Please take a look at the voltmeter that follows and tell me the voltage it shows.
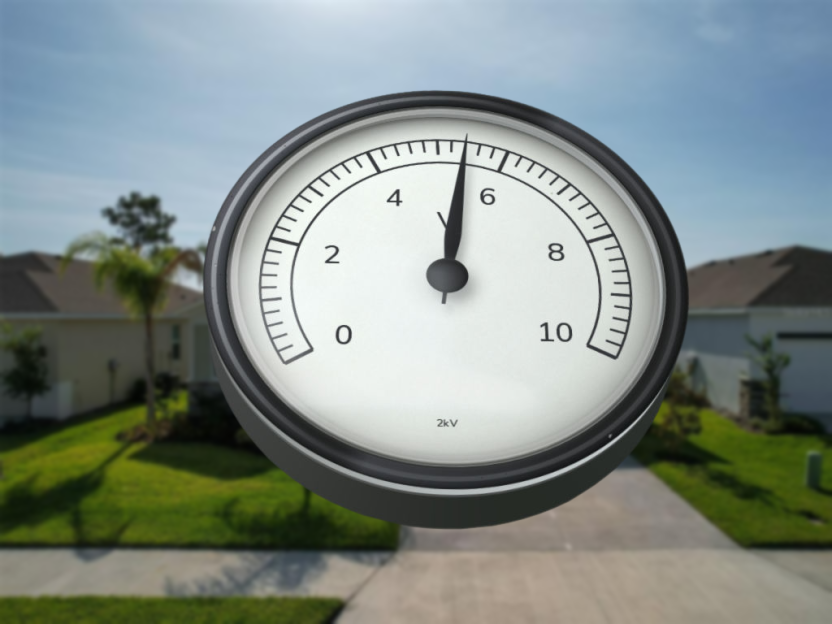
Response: 5.4 V
